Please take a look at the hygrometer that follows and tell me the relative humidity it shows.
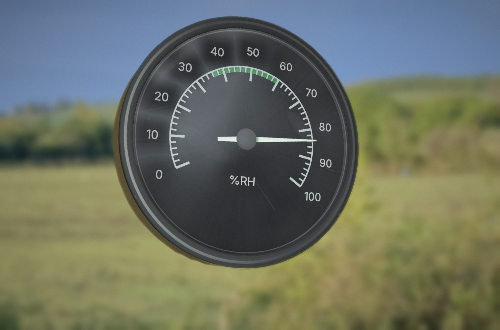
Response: 84 %
